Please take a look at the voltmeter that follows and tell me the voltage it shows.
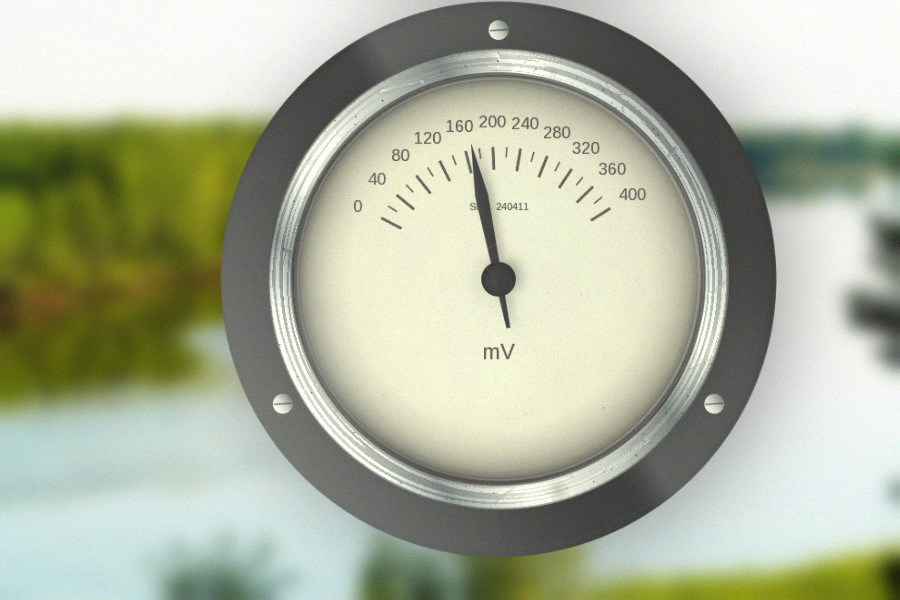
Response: 170 mV
